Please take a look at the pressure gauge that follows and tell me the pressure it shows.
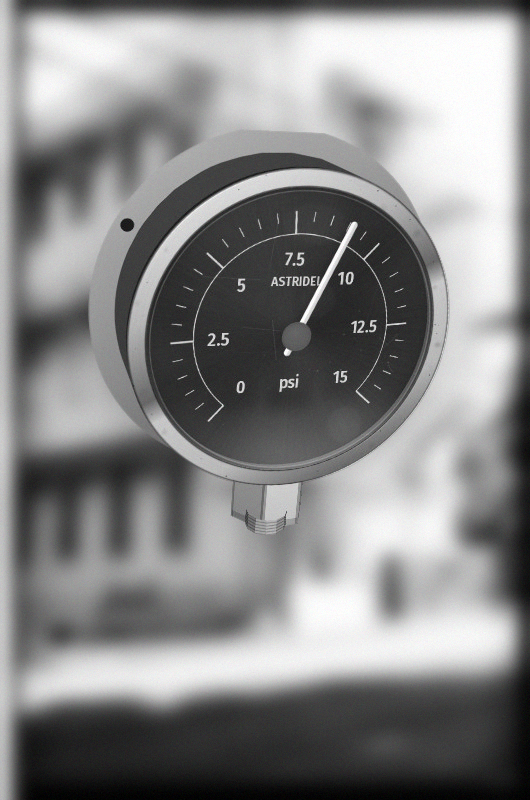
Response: 9 psi
